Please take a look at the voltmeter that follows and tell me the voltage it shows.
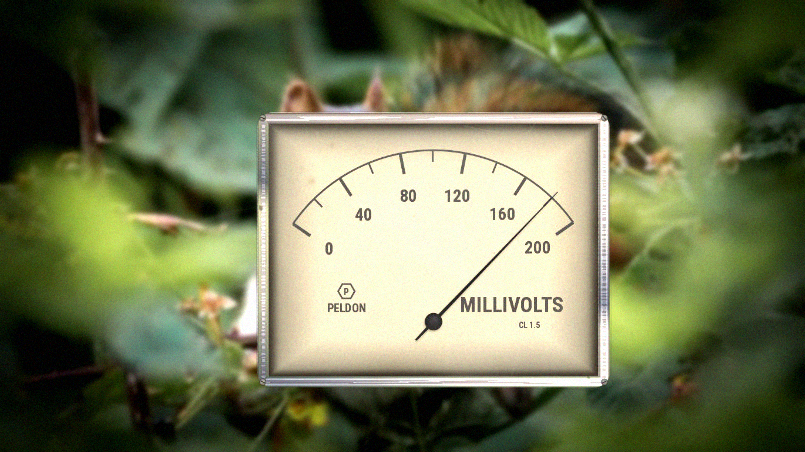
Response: 180 mV
